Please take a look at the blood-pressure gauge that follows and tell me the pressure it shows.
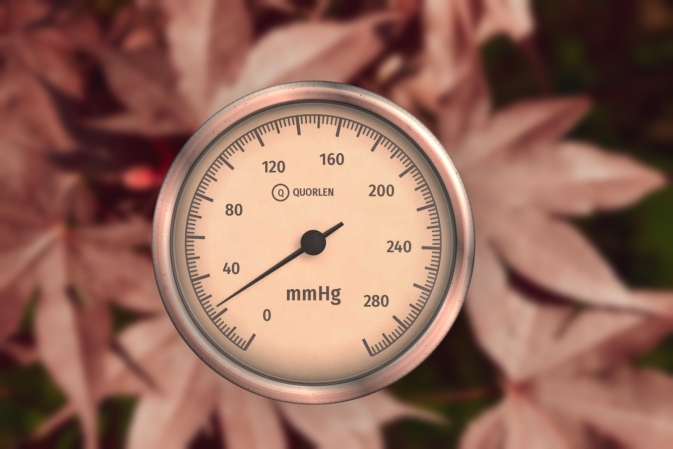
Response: 24 mmHg
